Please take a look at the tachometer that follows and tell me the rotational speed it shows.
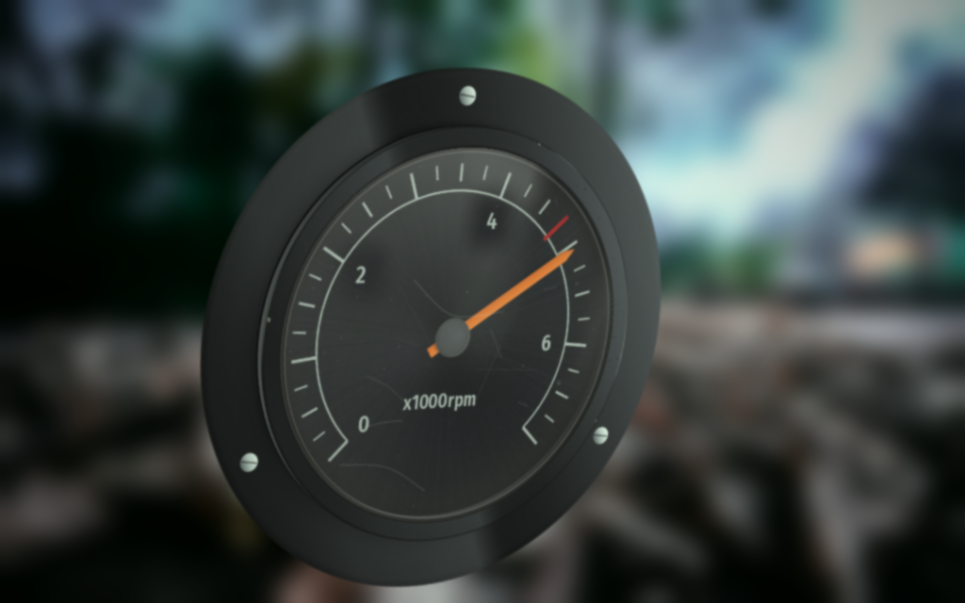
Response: 5000 rpm
